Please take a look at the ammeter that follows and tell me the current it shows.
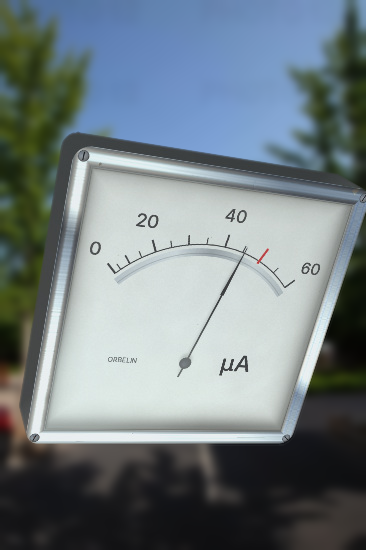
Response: 45 µA
